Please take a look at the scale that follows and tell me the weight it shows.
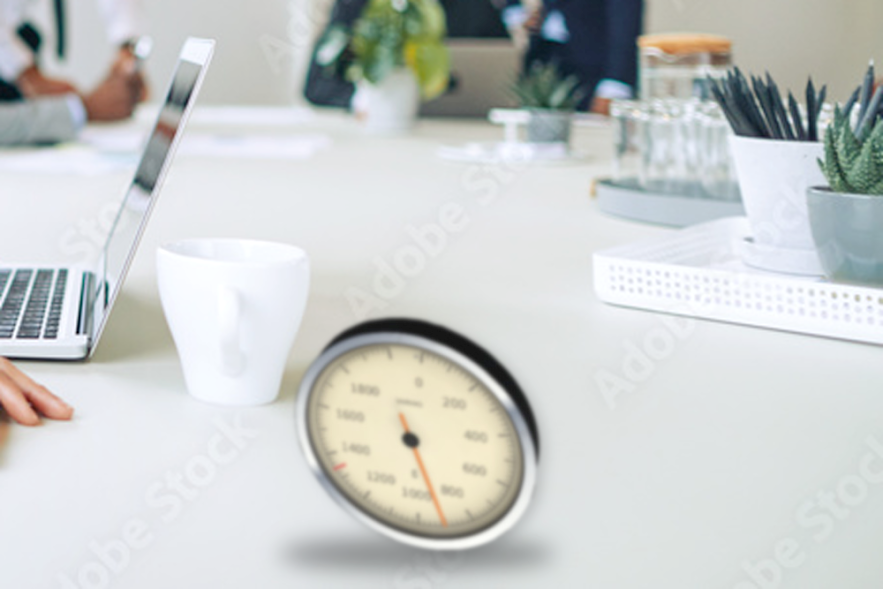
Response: 900 g
